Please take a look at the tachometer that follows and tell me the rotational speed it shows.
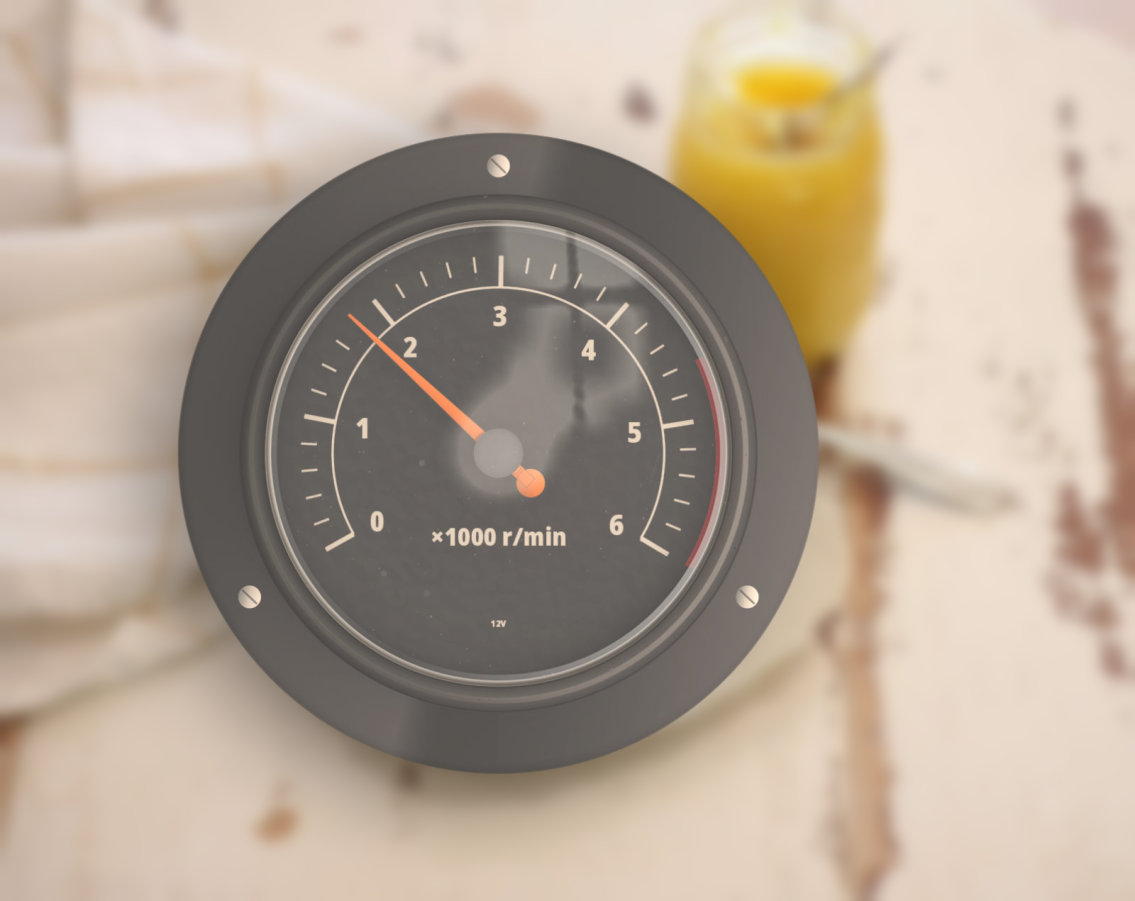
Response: 1800 rpm
